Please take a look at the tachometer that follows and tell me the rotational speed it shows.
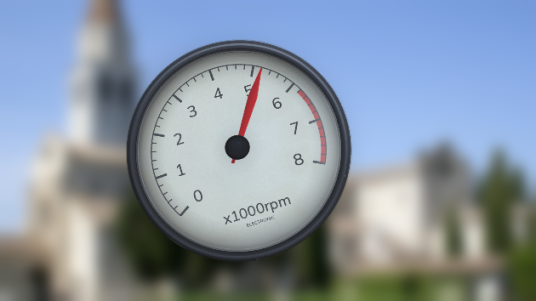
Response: 5200 rpm
